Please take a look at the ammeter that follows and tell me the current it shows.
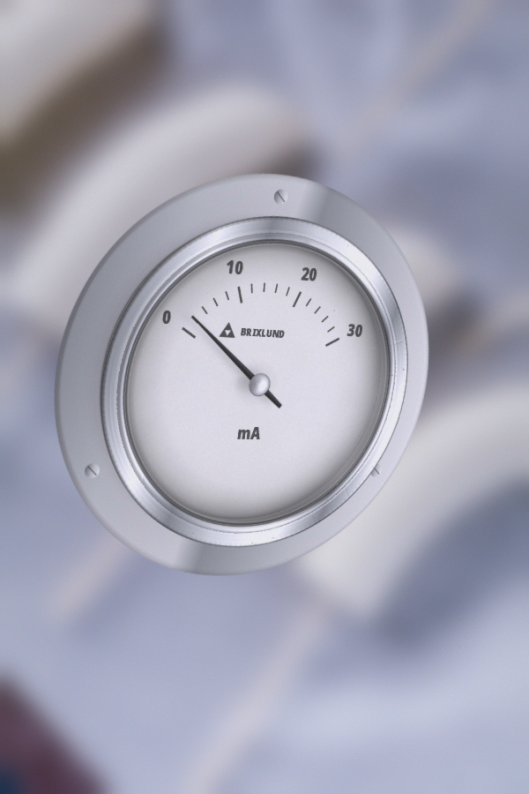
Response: 2 mA
